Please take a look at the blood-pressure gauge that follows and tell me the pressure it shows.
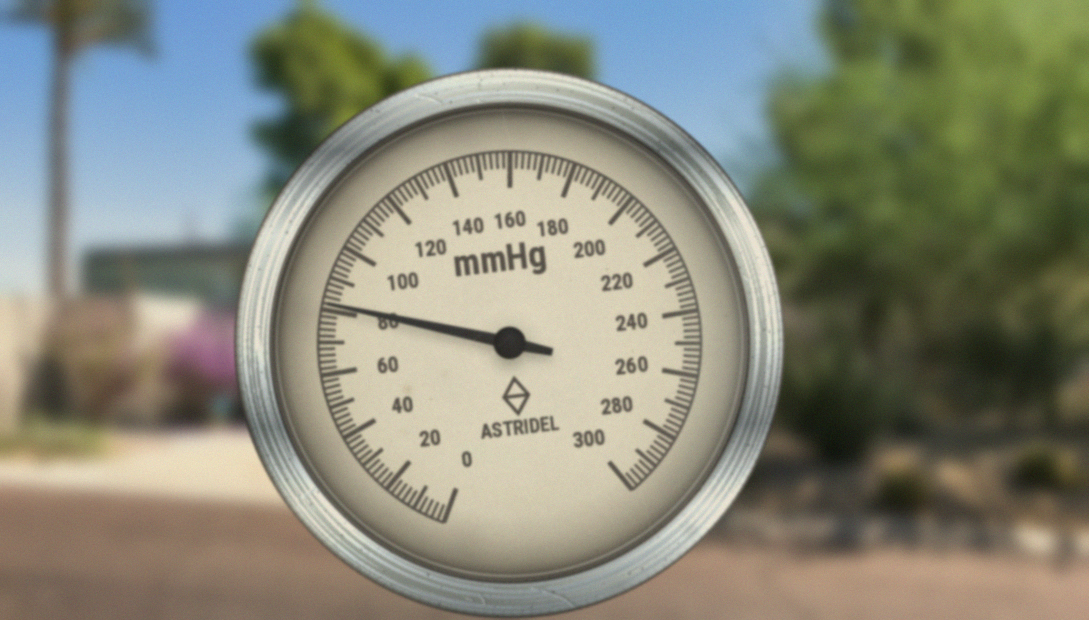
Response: 82 mmHg
